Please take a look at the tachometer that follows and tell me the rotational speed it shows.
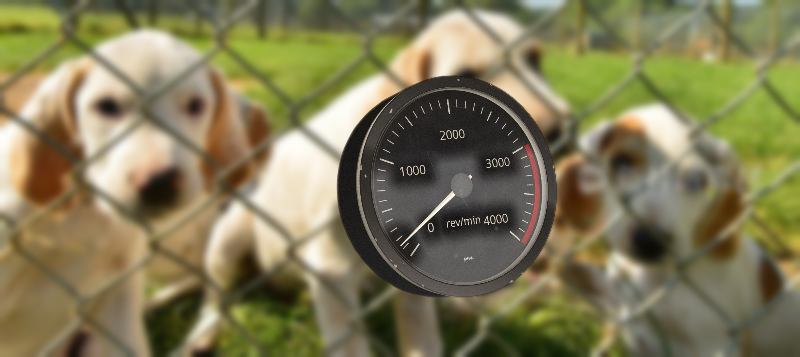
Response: 150 rpm
